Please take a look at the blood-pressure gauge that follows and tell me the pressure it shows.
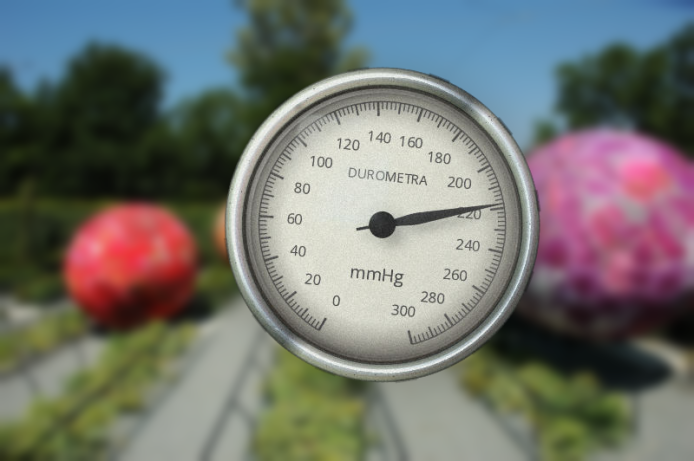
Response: 218 mmHg
